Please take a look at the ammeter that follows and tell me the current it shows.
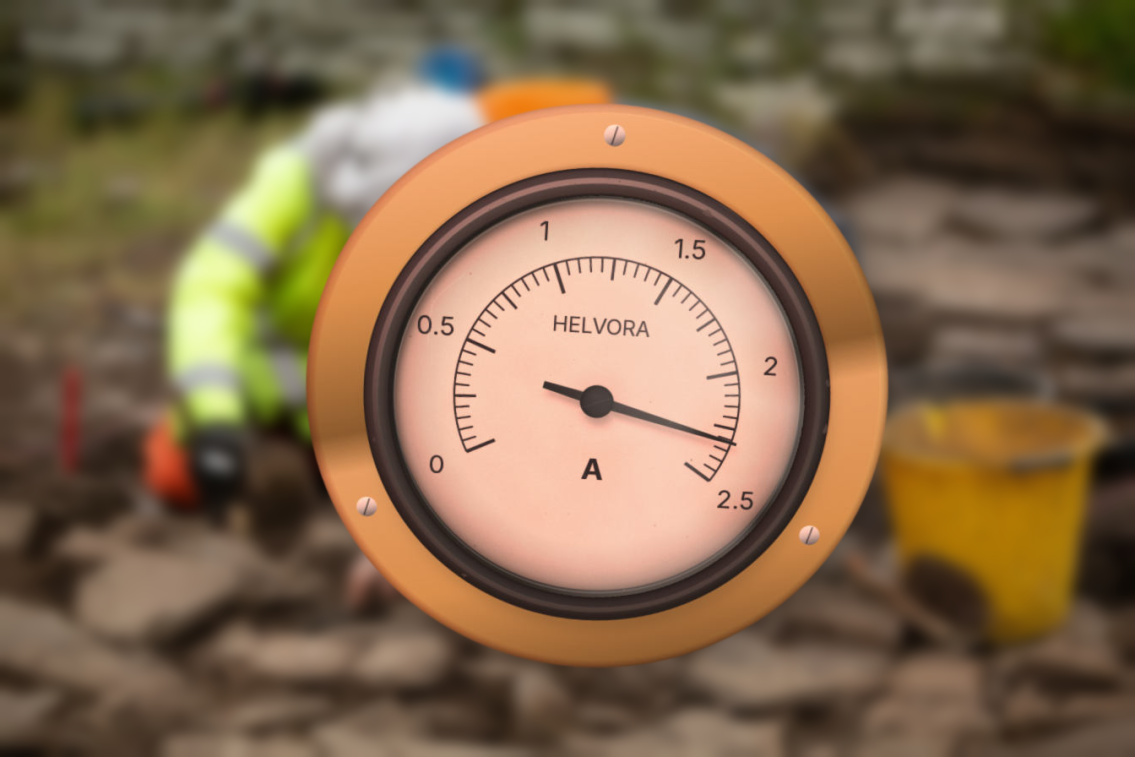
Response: 2.3 A
